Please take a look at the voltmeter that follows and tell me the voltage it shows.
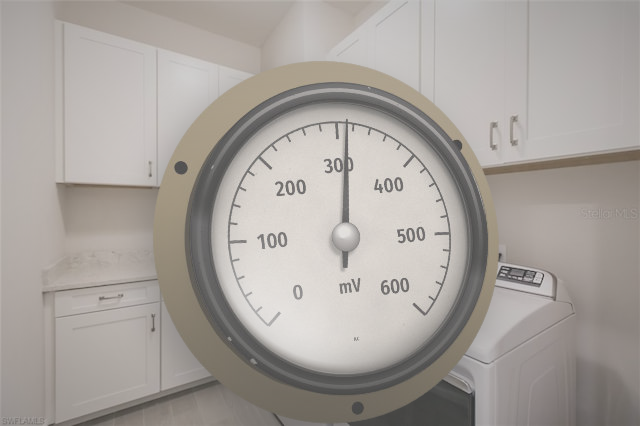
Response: 310 mV
